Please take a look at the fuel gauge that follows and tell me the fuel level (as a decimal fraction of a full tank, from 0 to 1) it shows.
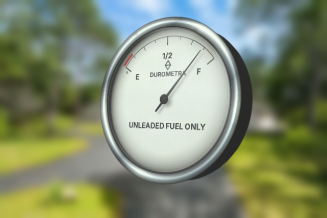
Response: 0.875
